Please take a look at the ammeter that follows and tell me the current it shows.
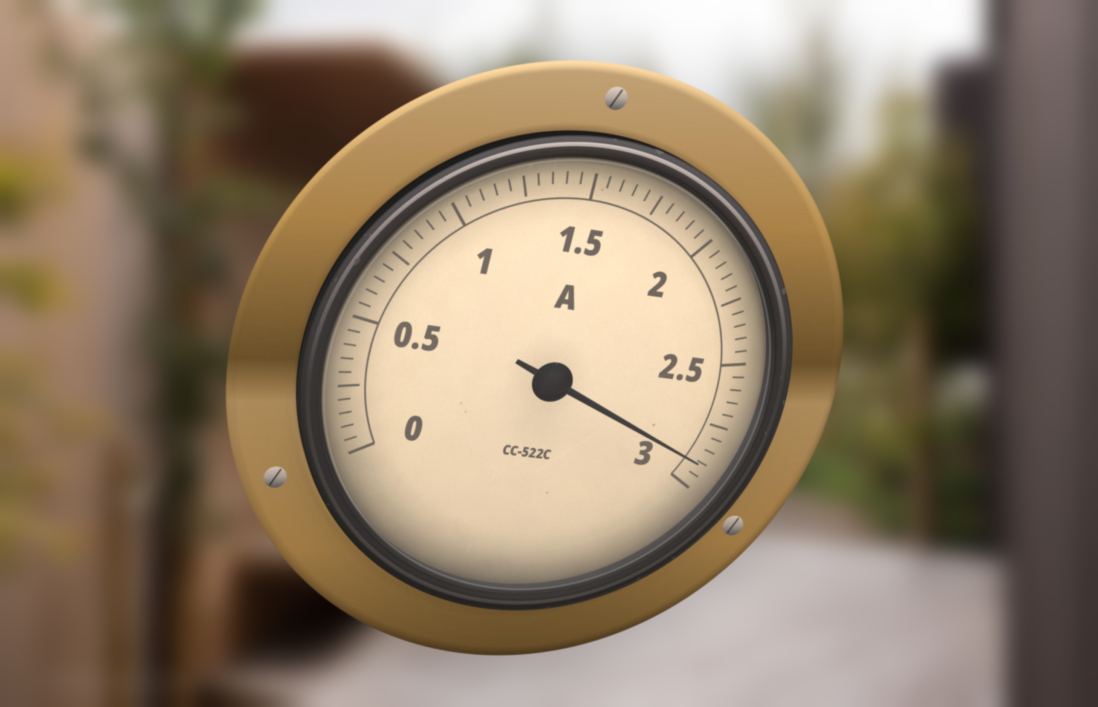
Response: 2.9 A
